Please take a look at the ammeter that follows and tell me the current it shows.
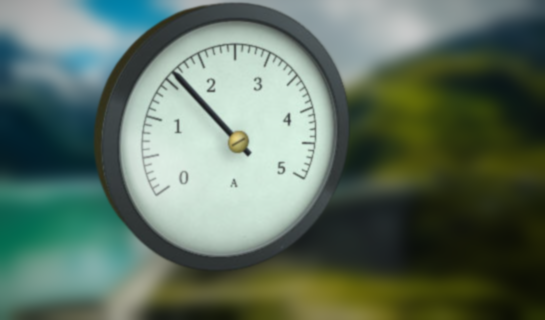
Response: 1.6 A
